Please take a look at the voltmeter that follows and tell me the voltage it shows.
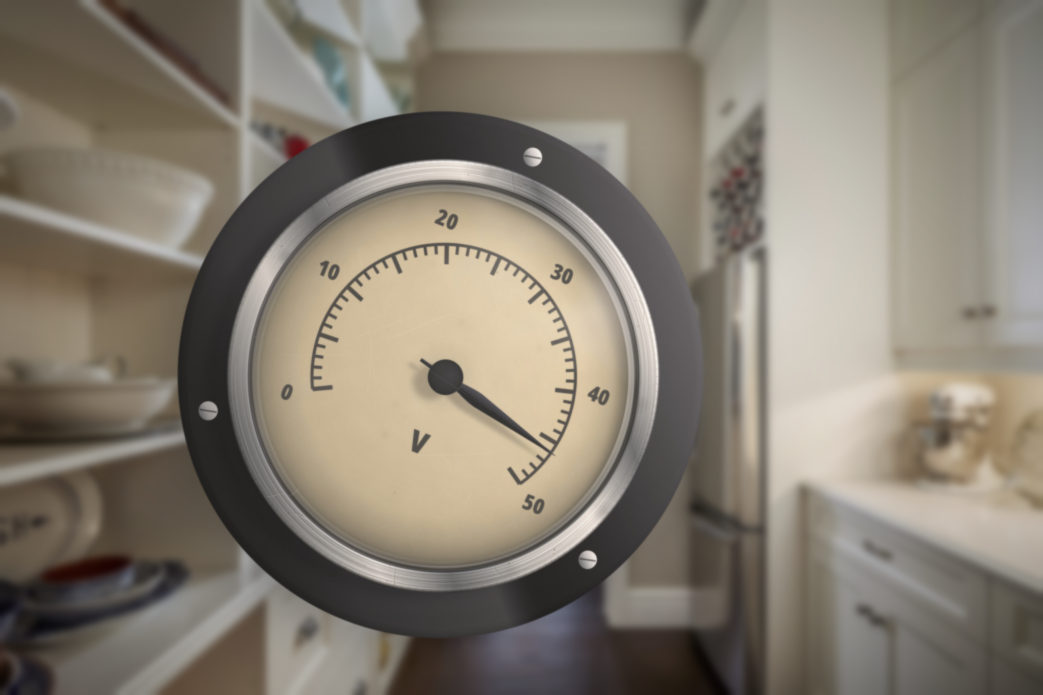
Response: 46 V
